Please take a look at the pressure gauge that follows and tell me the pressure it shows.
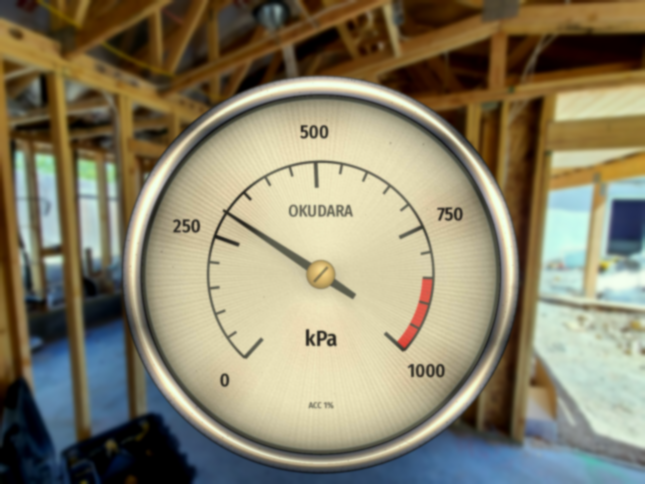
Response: 300 kPa
